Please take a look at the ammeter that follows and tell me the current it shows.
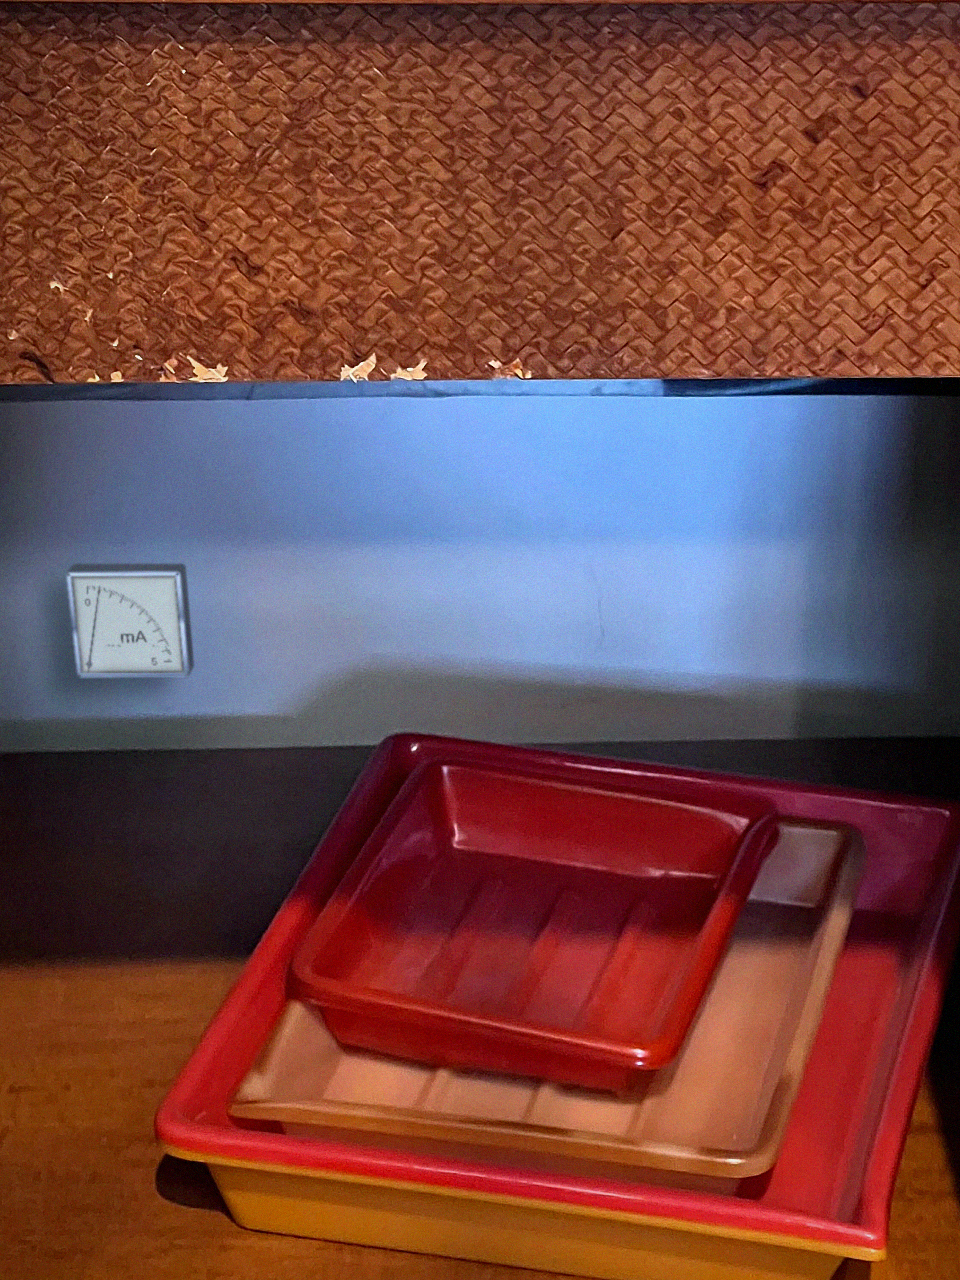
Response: 0.5 mA
